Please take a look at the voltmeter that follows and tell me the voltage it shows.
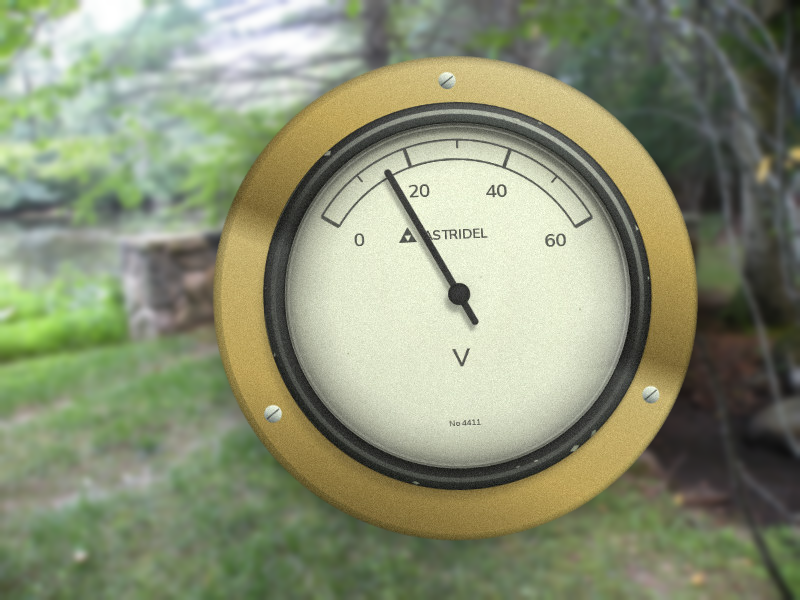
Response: 15 V
